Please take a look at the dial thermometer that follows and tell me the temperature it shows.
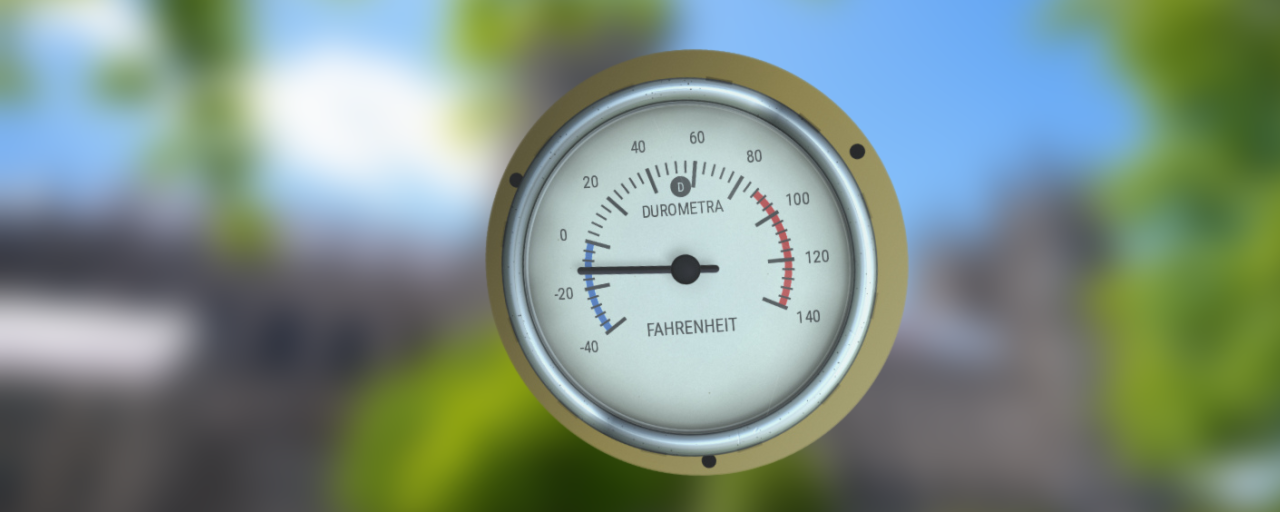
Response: -12 °F
